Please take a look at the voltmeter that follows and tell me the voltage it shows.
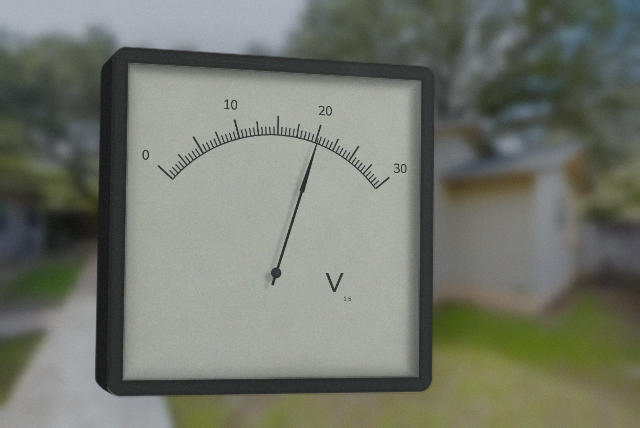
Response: 20 V
